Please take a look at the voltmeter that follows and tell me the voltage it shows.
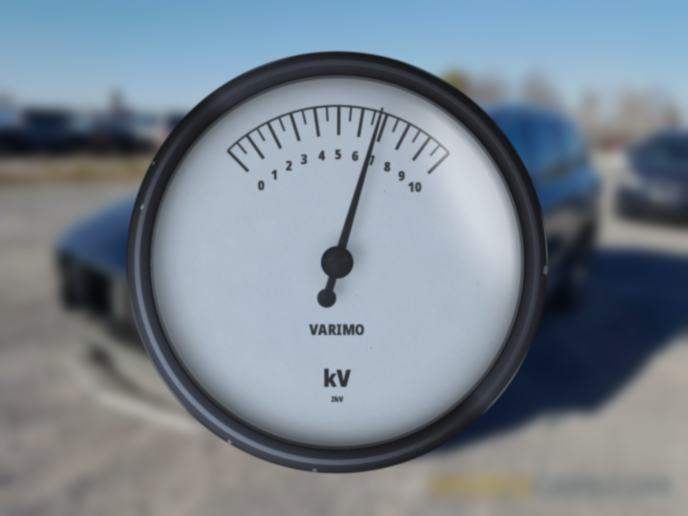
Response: 6.75 kV
